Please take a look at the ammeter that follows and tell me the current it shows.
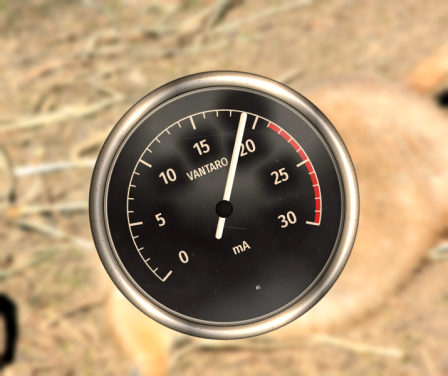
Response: 19 mA
